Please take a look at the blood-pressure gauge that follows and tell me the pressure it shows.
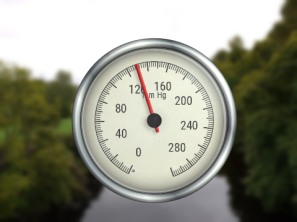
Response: 130 mmHg
